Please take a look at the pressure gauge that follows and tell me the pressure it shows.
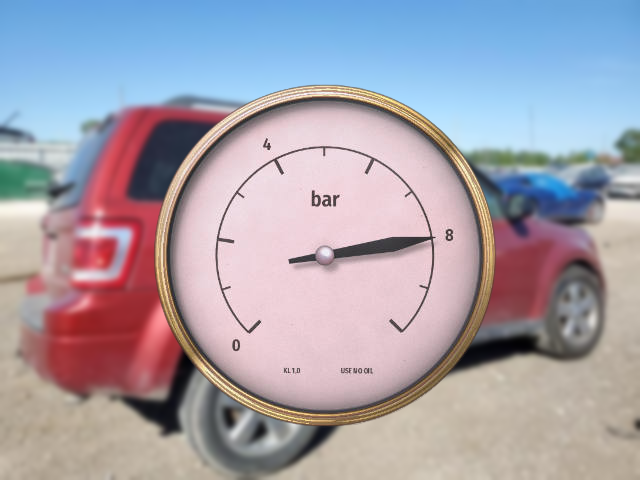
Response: 8 bar
